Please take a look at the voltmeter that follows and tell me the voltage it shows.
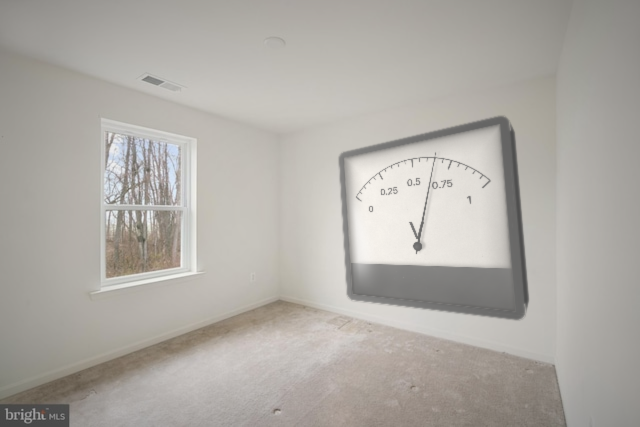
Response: 0.65 V
